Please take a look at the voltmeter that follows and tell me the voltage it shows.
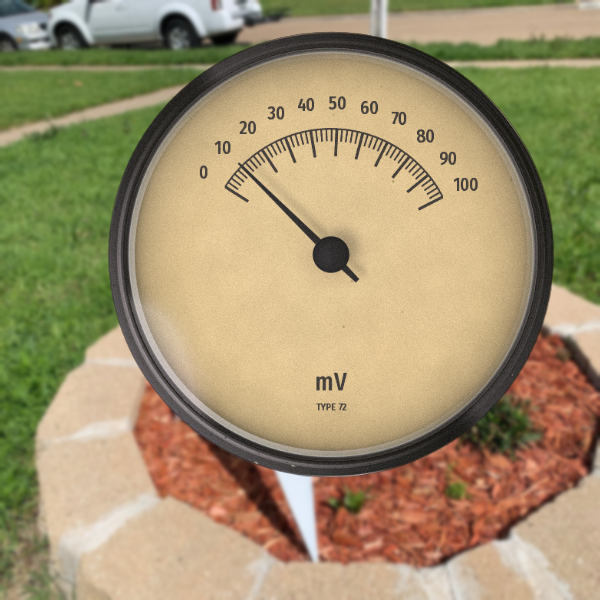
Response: 10 mV
